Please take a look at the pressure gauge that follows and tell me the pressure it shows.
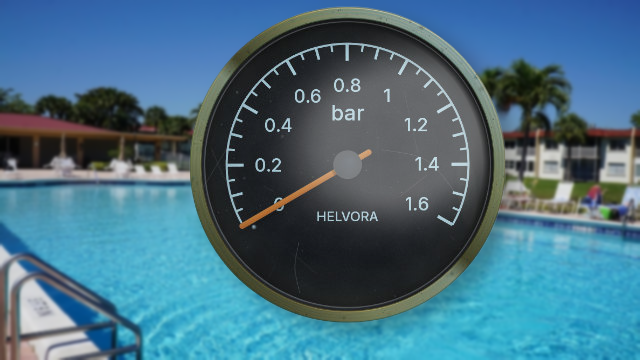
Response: 0 bar
